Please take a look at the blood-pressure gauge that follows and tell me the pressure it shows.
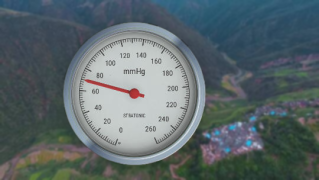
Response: 70 mmHg
